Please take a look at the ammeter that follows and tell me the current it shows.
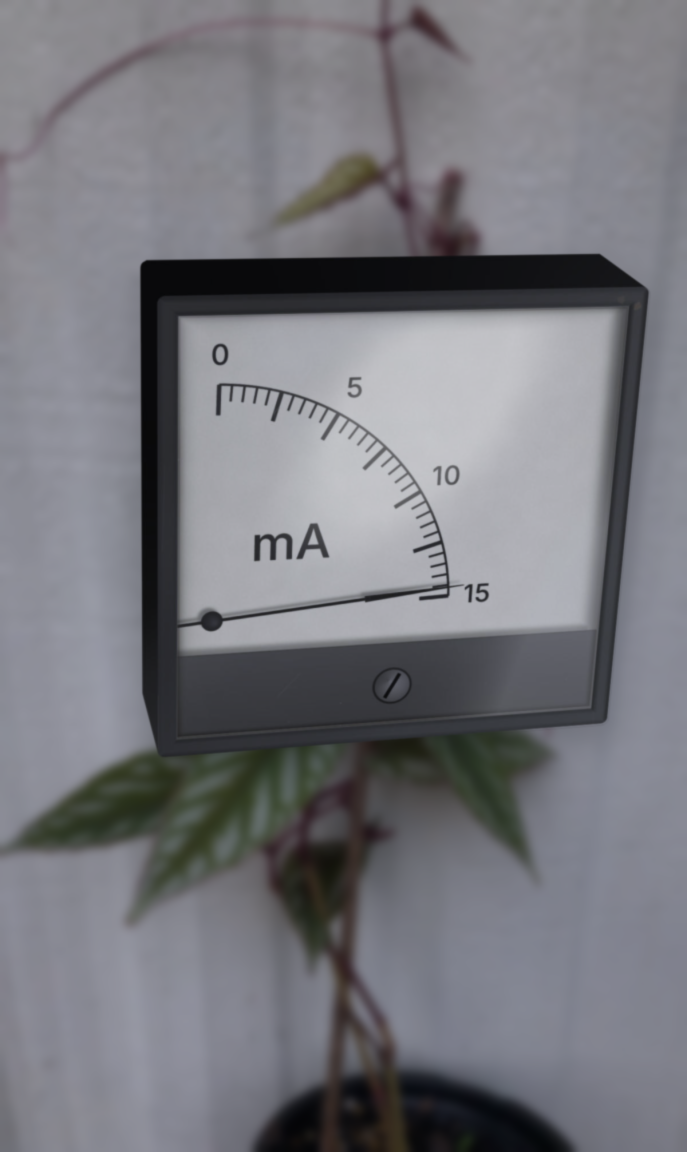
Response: 14.5 mA
